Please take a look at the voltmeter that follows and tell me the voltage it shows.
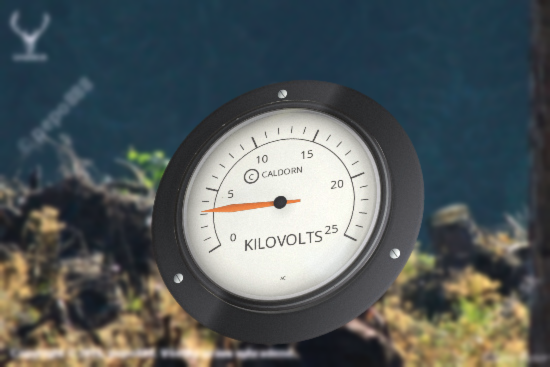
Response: 3 kV
